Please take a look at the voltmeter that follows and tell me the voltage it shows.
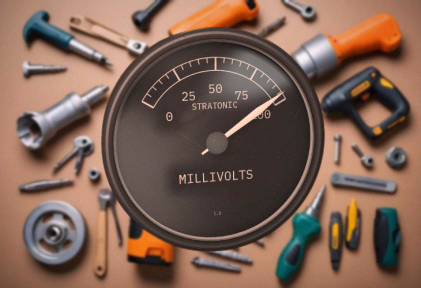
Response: 95 mV
